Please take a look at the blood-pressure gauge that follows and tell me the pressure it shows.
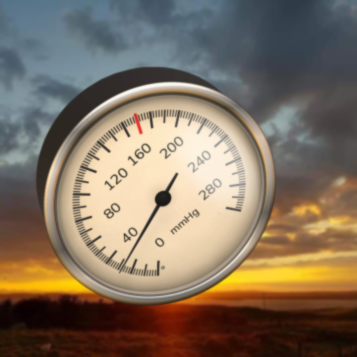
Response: 30 mmHg
